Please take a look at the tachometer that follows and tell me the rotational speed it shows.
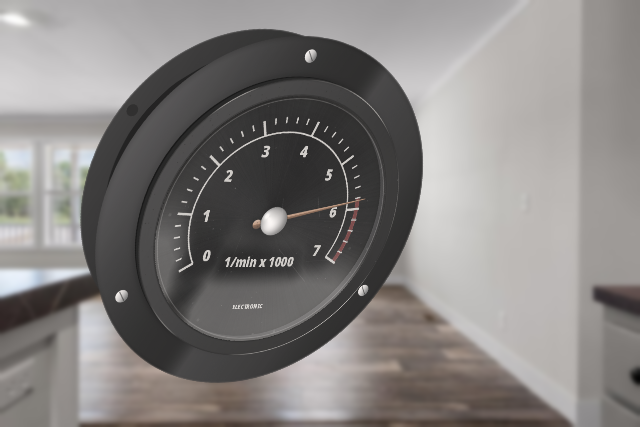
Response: 5800 rpm
